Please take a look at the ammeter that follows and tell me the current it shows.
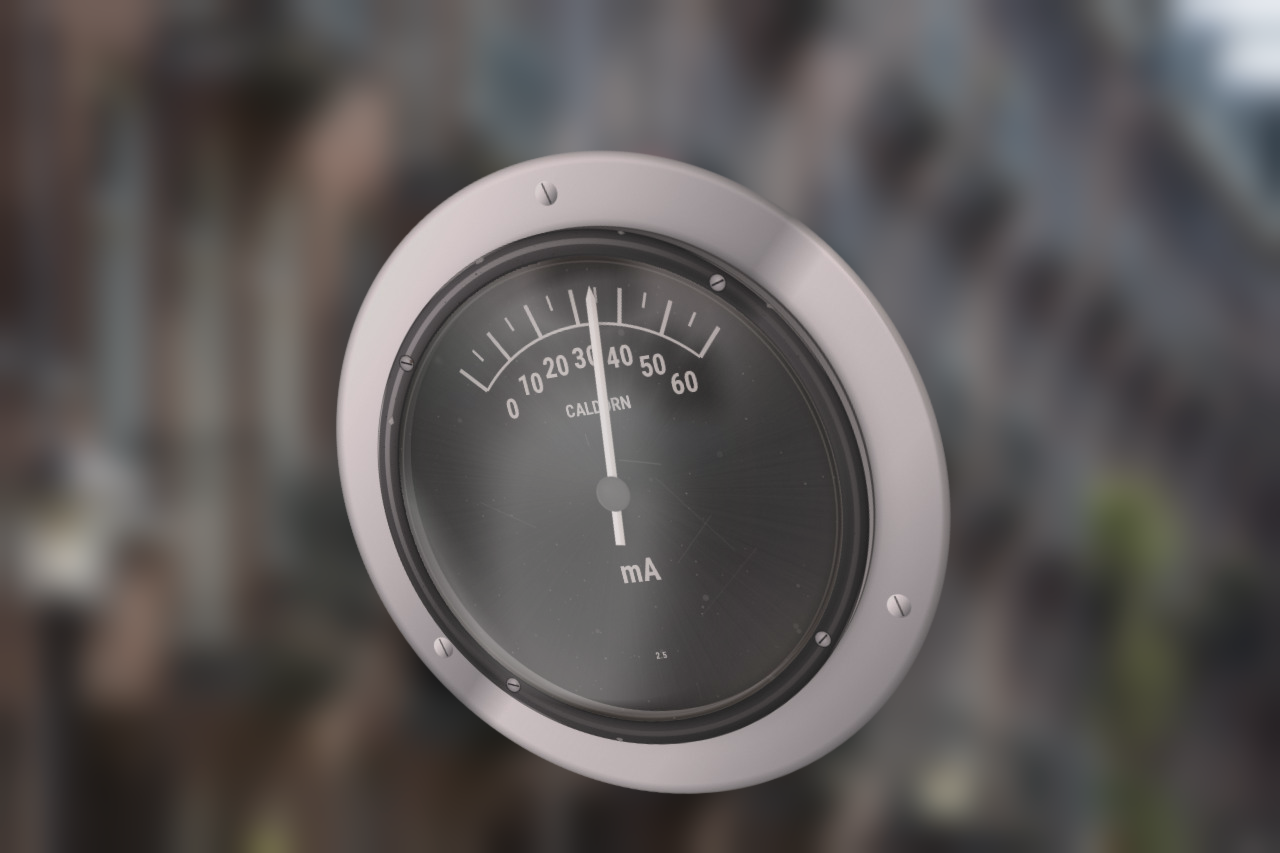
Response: 35 mA
